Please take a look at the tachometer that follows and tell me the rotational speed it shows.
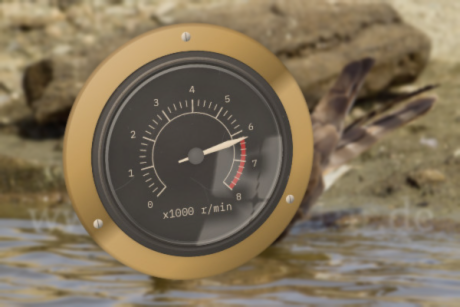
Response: 6200 rpm
